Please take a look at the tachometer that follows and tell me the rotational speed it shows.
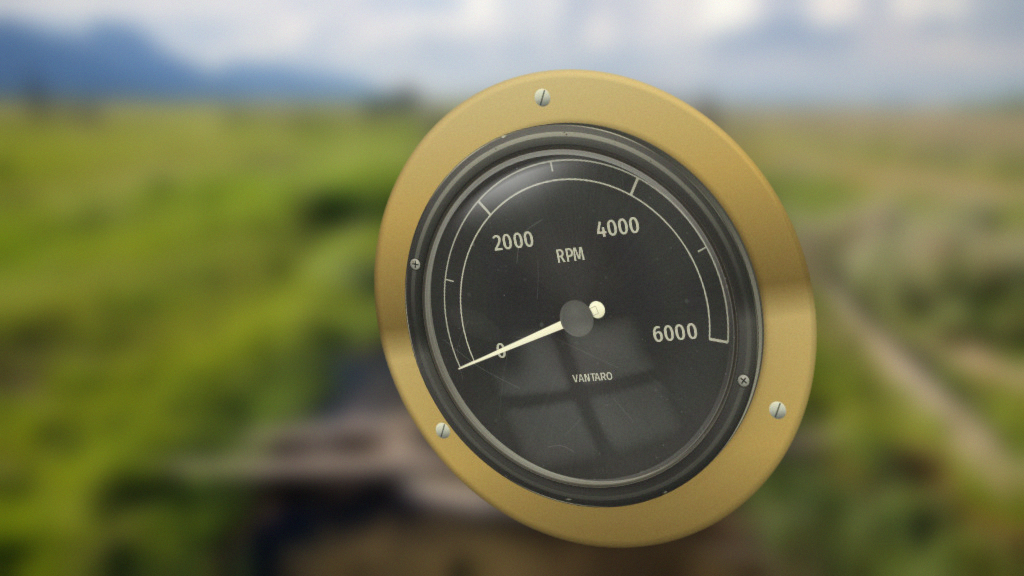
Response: 0 rpm
